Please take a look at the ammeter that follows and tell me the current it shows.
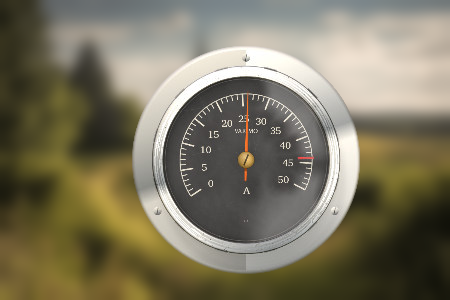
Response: 26 A
